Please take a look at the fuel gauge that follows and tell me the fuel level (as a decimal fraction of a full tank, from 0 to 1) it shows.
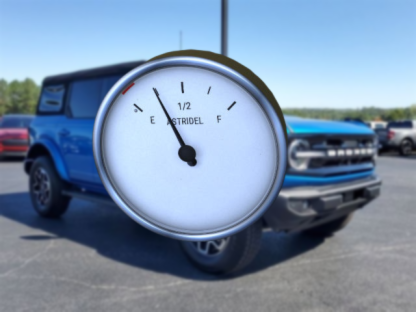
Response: 0.25
